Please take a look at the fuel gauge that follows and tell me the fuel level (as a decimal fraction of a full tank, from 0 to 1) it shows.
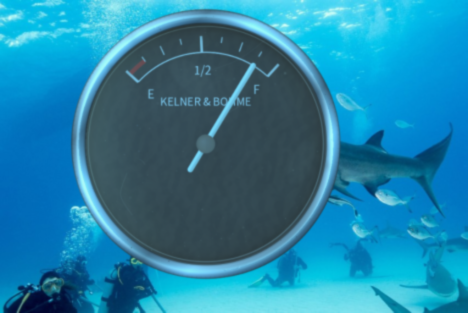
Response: 0.875
